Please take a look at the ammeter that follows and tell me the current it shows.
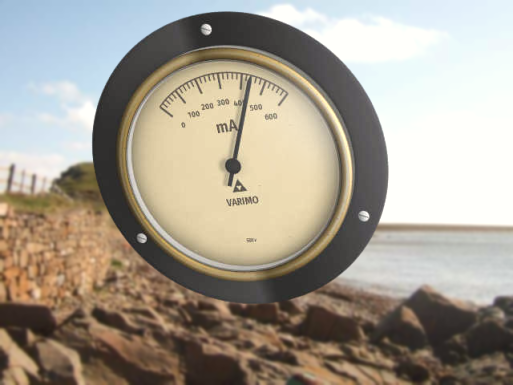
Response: 440 mA
